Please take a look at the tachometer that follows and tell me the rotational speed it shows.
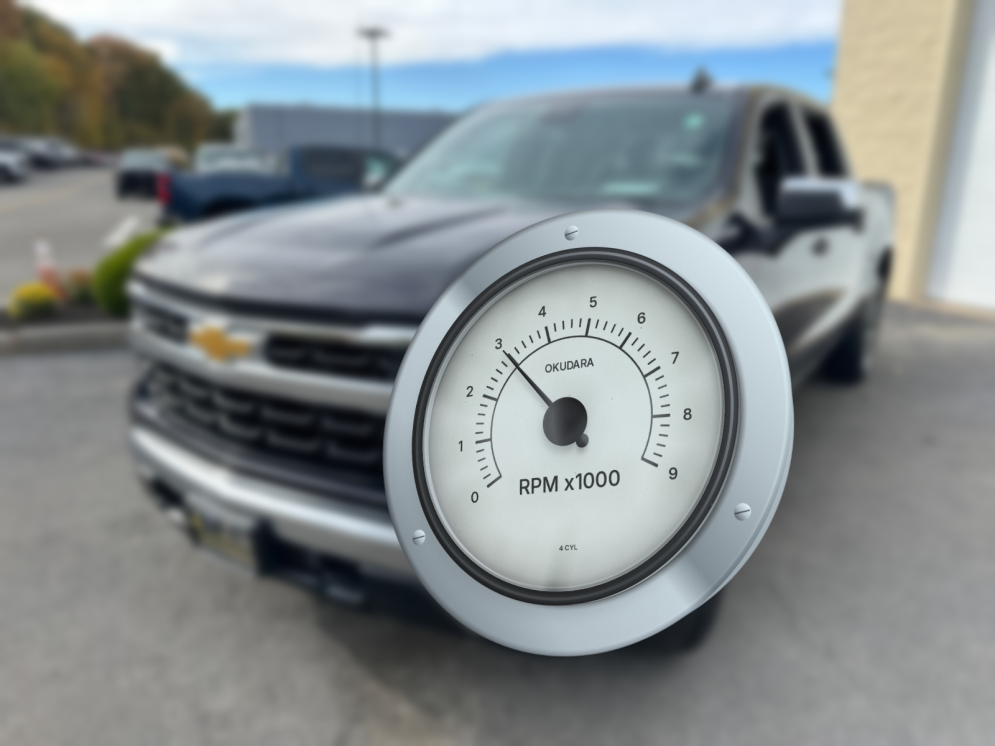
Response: 3000 rpm
